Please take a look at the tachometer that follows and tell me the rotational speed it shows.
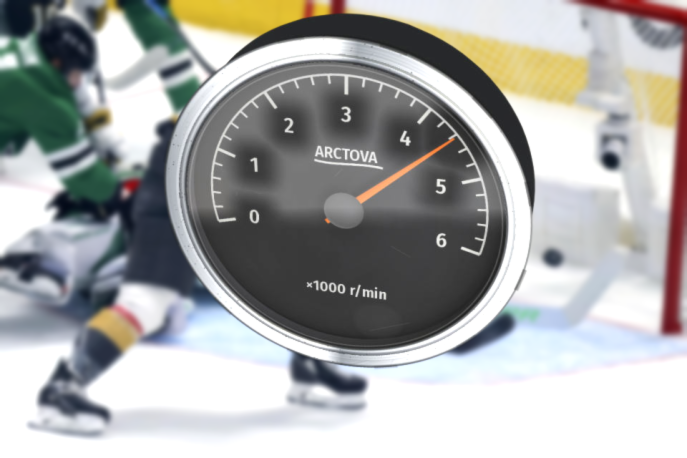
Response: 4400 rpm
